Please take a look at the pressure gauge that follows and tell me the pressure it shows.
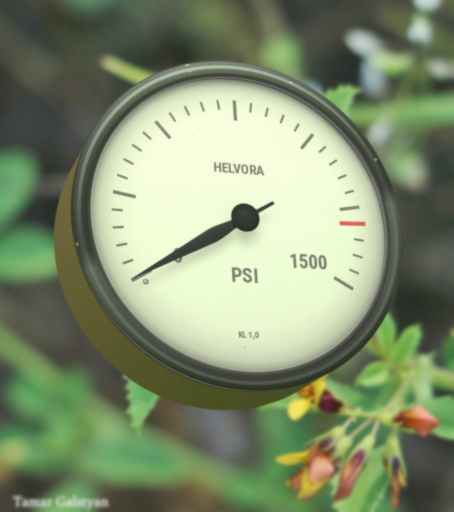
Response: 0 psi
